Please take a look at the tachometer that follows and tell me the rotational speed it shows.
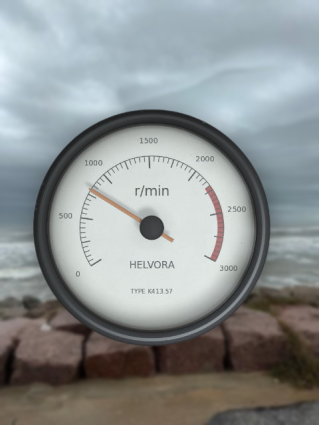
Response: 800 rpm
